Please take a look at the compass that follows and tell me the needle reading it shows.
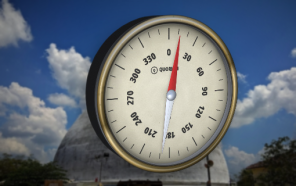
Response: 10 °
